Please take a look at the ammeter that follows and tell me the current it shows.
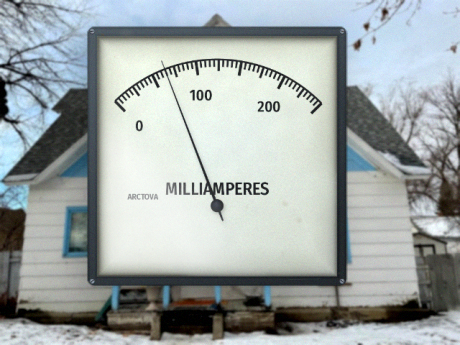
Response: 65 mA
